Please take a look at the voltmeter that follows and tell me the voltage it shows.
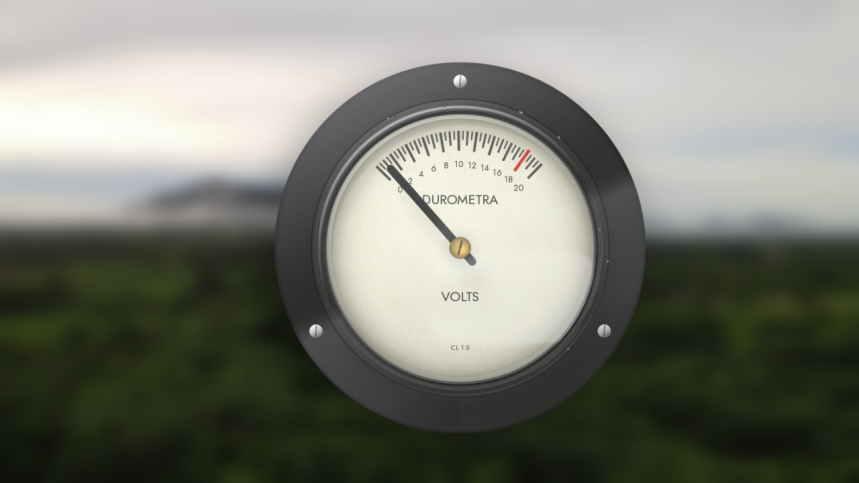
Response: 1 V
